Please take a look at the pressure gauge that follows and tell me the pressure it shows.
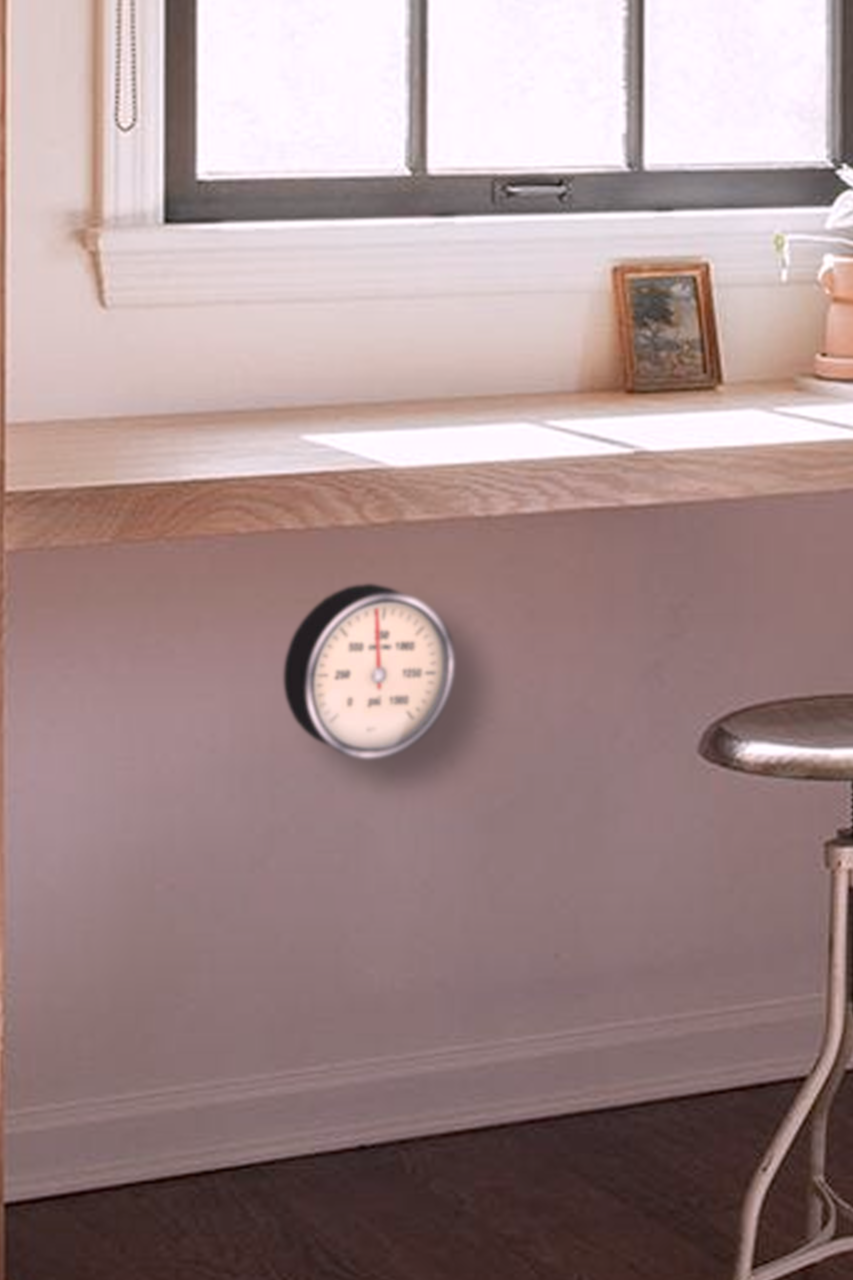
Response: 700 psi
